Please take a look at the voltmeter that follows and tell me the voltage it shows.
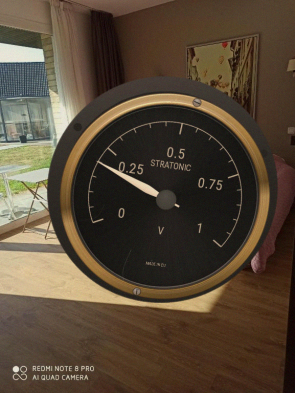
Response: 0.2 V
